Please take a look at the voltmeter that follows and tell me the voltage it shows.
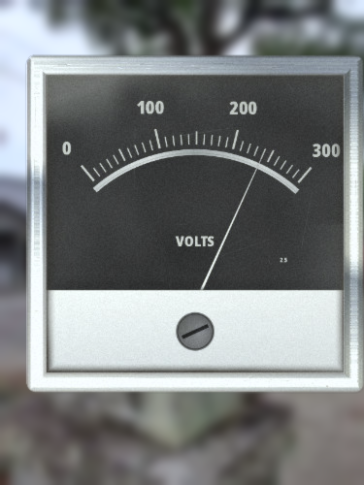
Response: 240 V
